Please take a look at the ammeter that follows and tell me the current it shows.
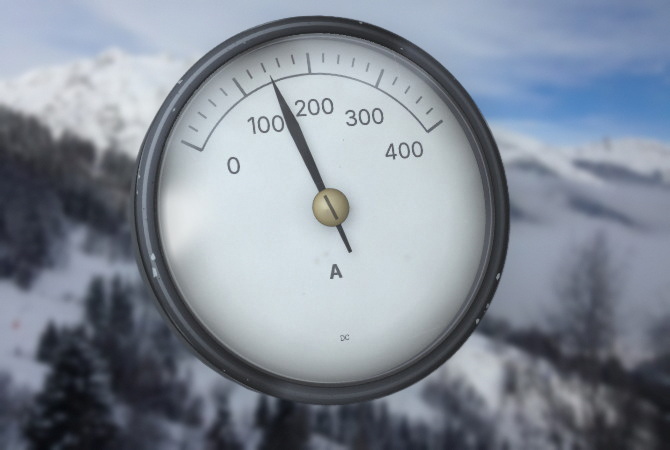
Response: 140 A
